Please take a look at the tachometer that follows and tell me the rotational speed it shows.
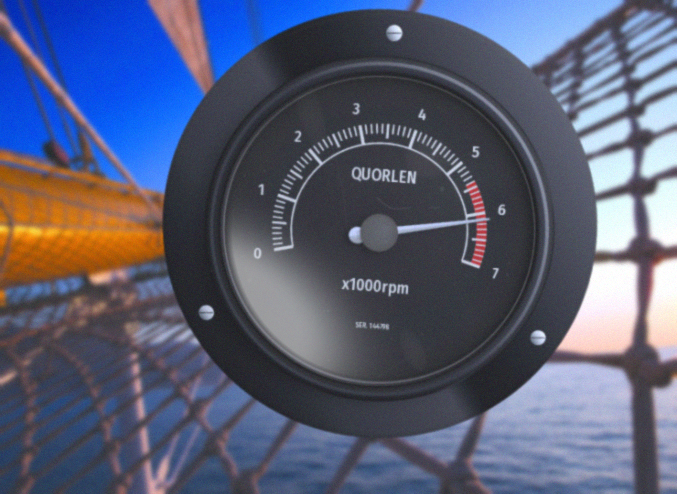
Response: 6100 rpm
